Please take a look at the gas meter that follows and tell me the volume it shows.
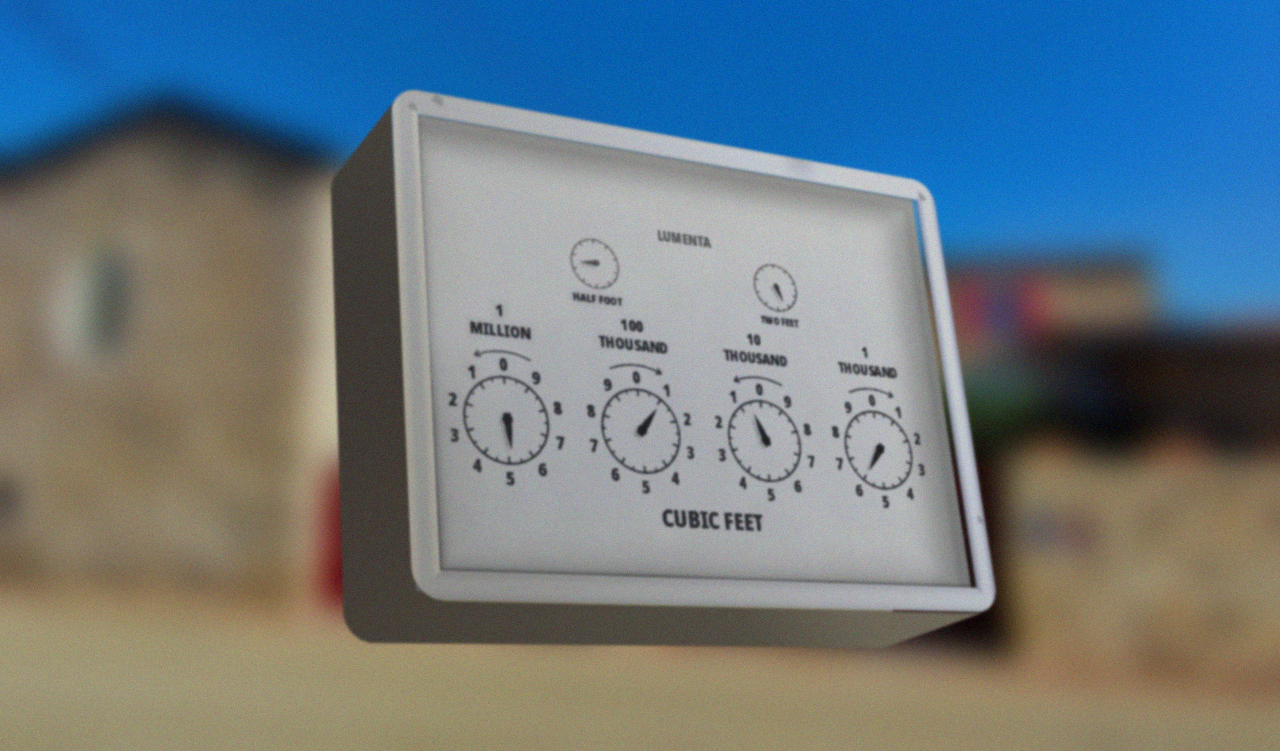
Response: 510600 ft³
